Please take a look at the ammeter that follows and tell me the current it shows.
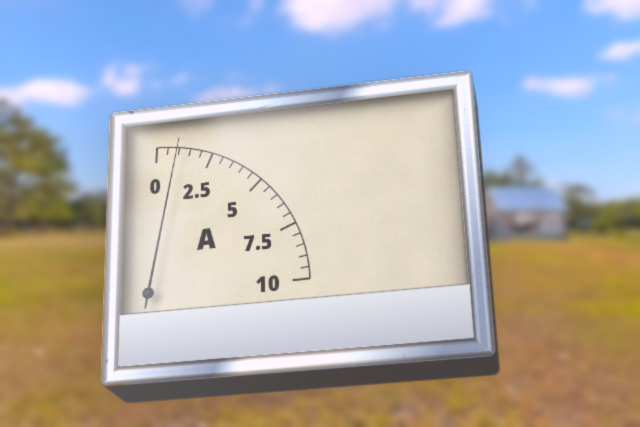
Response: 1 A
